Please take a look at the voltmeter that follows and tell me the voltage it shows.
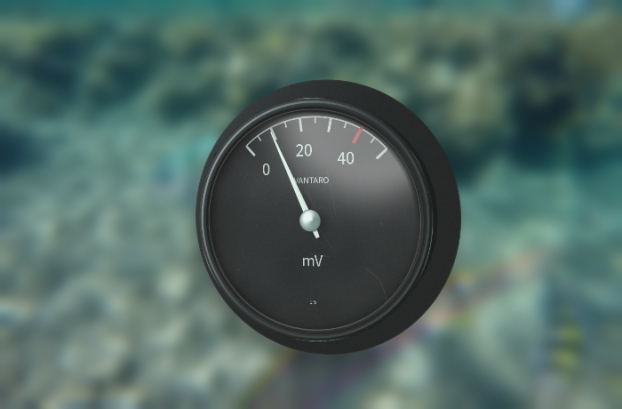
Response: 10 mV
